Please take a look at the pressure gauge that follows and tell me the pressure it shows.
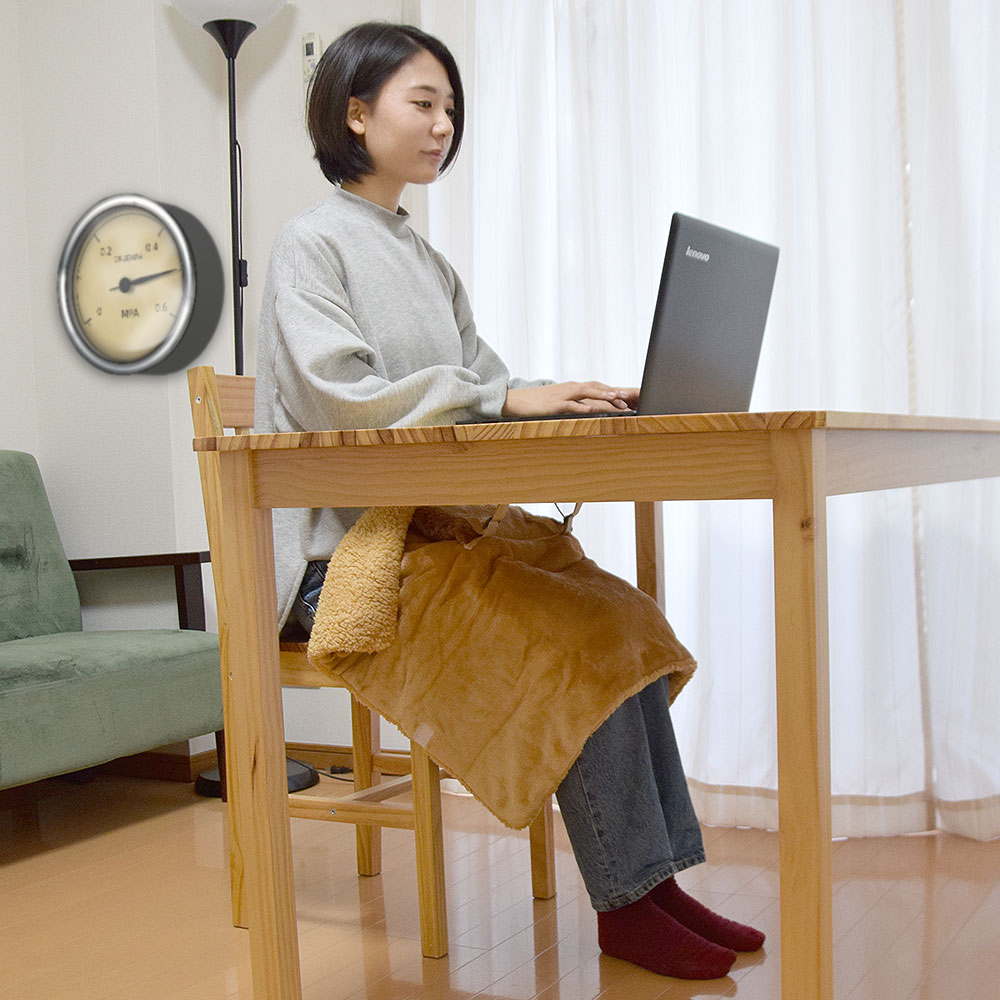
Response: 0.5 MPa
